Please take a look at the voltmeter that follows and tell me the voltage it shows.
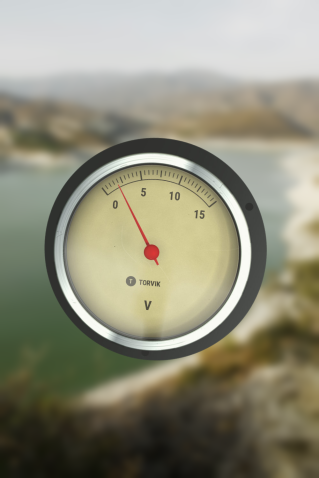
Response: 2 V
